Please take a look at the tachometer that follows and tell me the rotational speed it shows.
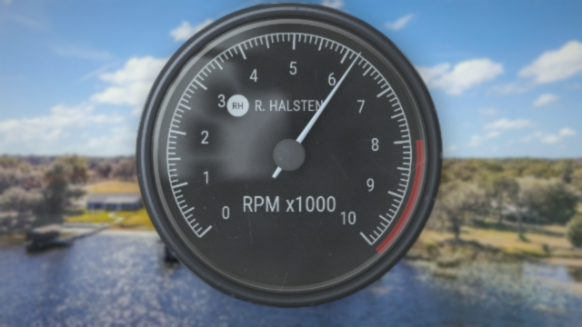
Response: 6200 rpm
